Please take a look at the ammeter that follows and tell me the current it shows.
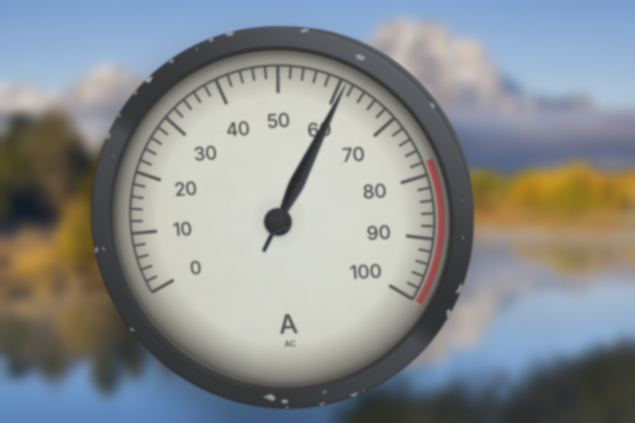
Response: 61 A
